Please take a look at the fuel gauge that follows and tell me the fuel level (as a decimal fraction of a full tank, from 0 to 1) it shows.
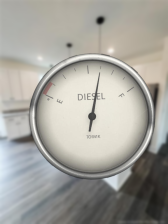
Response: 0.625
